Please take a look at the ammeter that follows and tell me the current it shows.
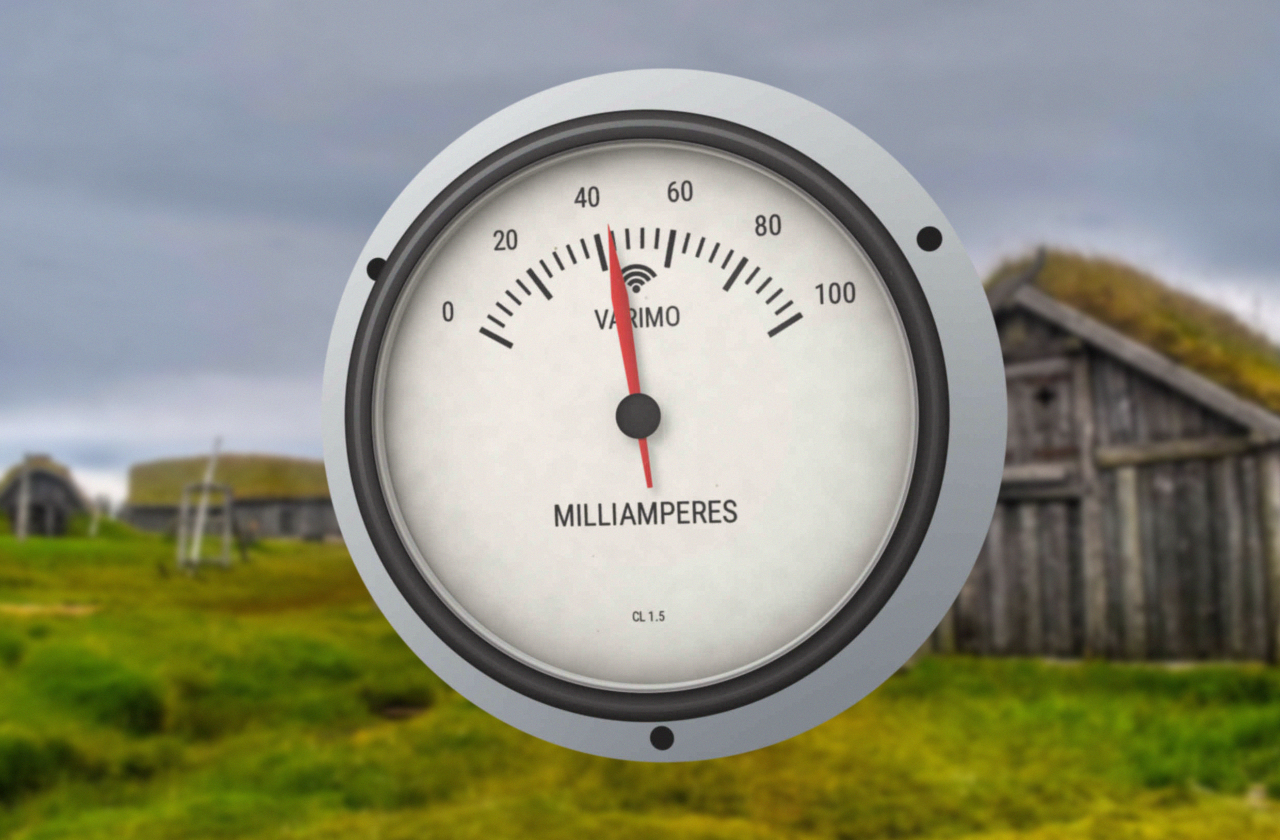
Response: 44 mA
